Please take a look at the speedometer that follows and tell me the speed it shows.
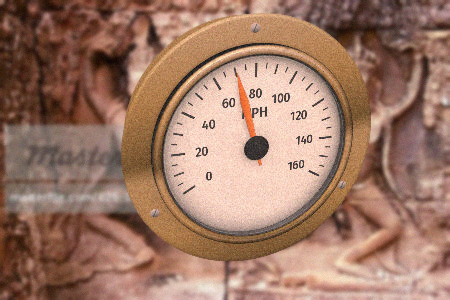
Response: 70 mph
